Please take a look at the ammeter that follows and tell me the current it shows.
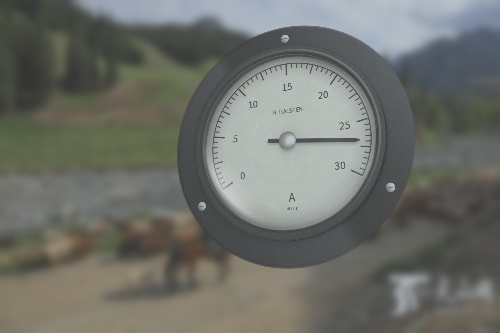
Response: 27 A
